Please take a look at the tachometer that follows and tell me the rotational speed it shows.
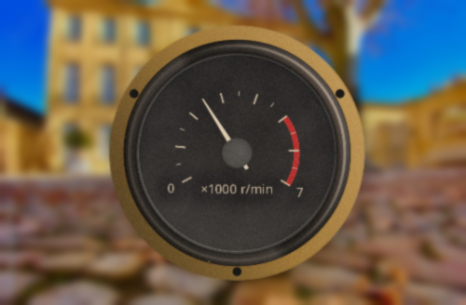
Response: 2500 rpm
